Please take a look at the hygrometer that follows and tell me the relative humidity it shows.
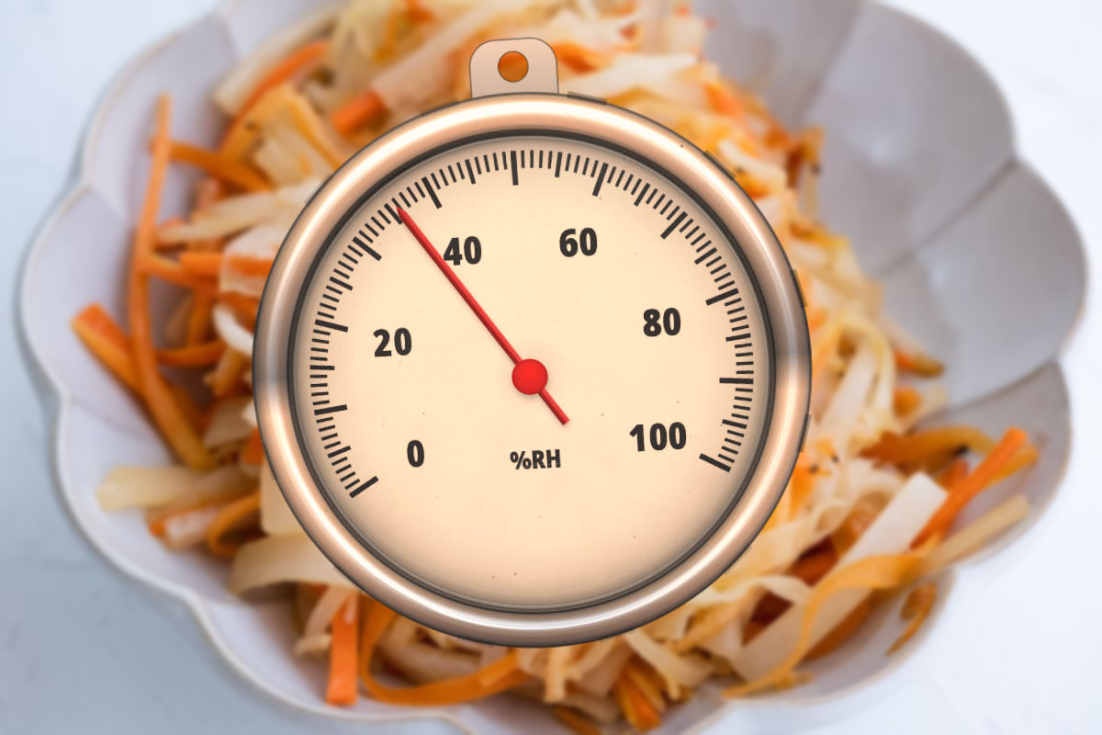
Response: 36 %
